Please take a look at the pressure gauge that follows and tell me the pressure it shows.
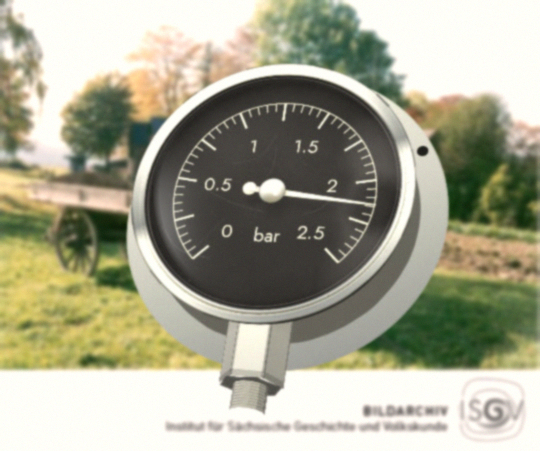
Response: 2.15 bar
